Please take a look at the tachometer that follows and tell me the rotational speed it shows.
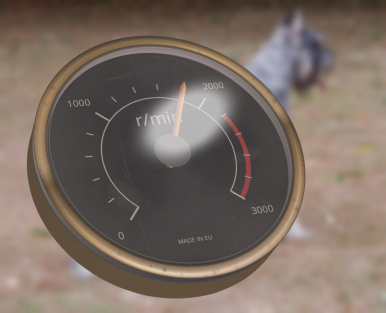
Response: 1800 rpm
